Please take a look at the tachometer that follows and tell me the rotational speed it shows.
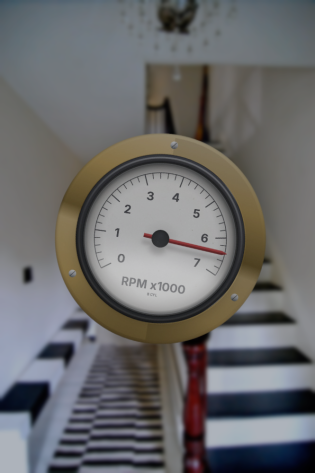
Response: 6400 rpm
